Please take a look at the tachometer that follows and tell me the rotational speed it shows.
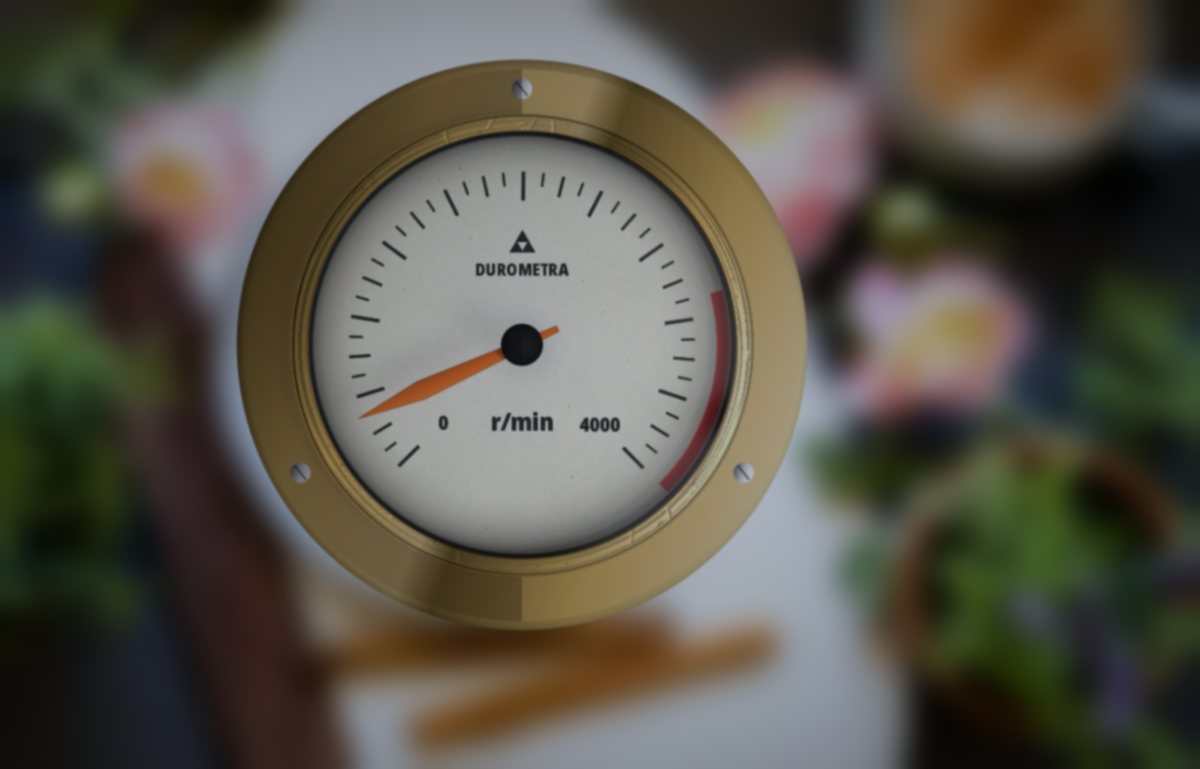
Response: 300 rpm
